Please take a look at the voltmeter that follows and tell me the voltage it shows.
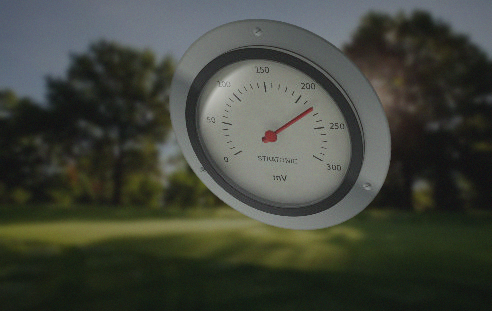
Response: 220 mV
